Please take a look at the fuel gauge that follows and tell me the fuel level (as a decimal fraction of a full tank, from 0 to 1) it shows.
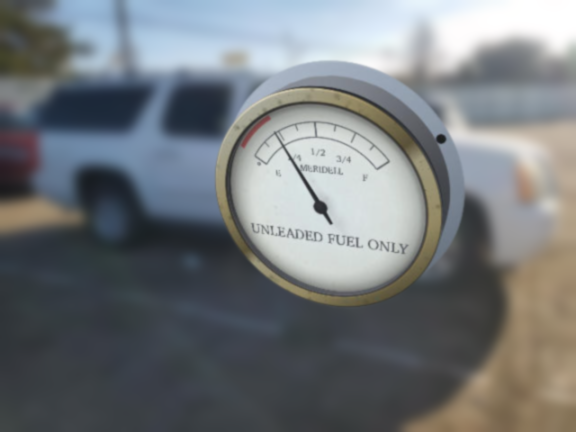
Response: 0.25
